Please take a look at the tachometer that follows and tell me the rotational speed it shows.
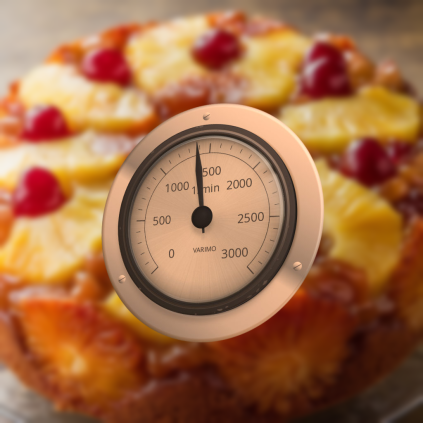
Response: 1400 rpm
